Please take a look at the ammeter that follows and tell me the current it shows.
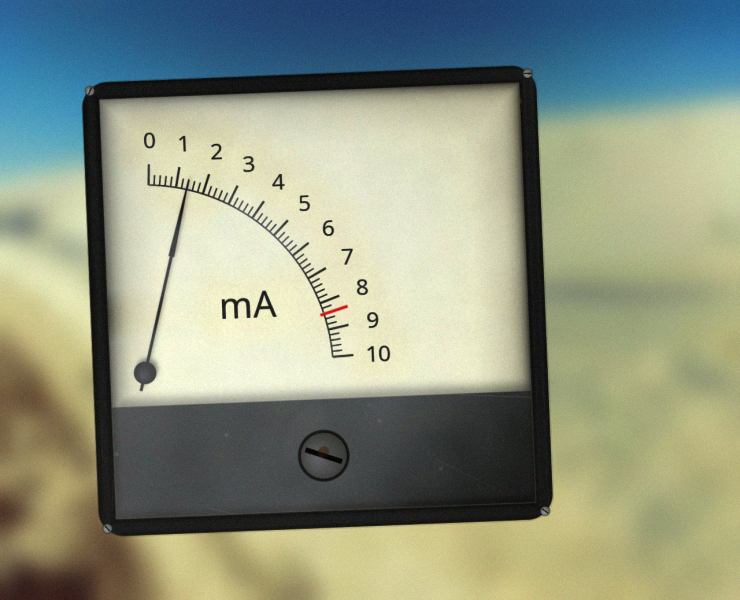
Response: 1.4 mA
